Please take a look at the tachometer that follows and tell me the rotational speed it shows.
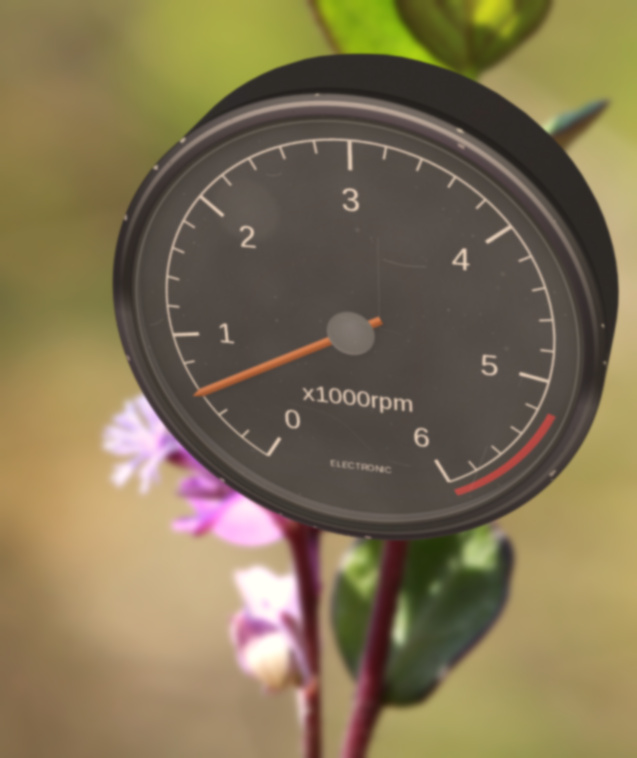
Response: 600 rpm
